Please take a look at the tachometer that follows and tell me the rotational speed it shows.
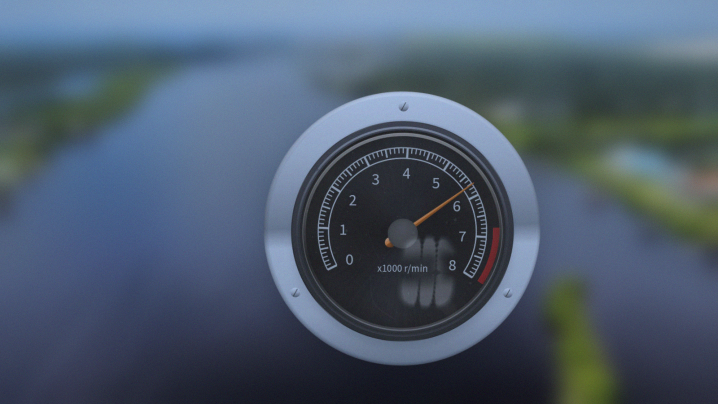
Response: 5700 rpm
